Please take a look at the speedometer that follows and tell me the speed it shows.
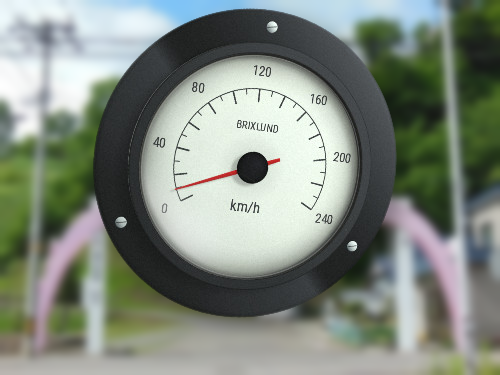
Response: 10 km/h
